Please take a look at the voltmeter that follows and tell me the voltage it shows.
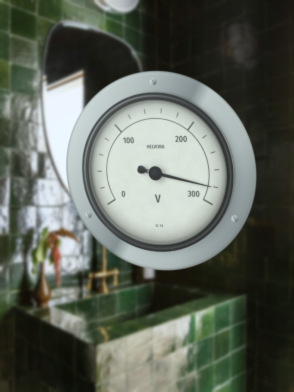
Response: 280 V
